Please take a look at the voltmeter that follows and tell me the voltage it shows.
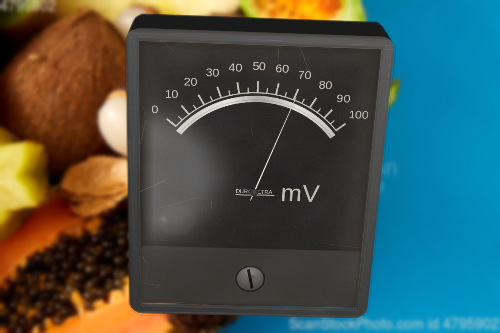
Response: 70 mV
